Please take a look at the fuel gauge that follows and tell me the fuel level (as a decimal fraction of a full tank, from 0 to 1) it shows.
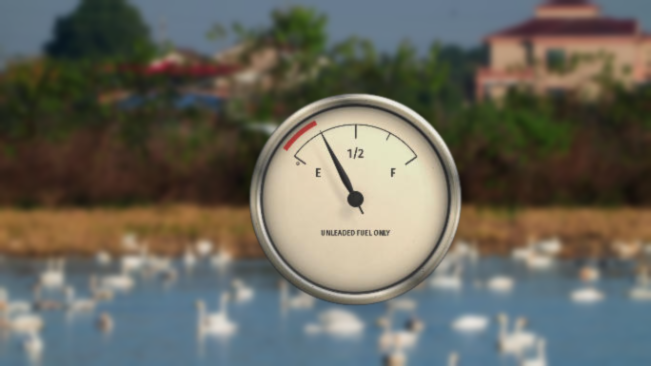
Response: 0.25
